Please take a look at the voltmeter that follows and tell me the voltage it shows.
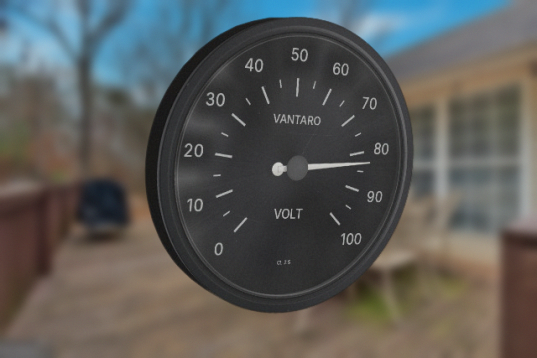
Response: 82.5 V
